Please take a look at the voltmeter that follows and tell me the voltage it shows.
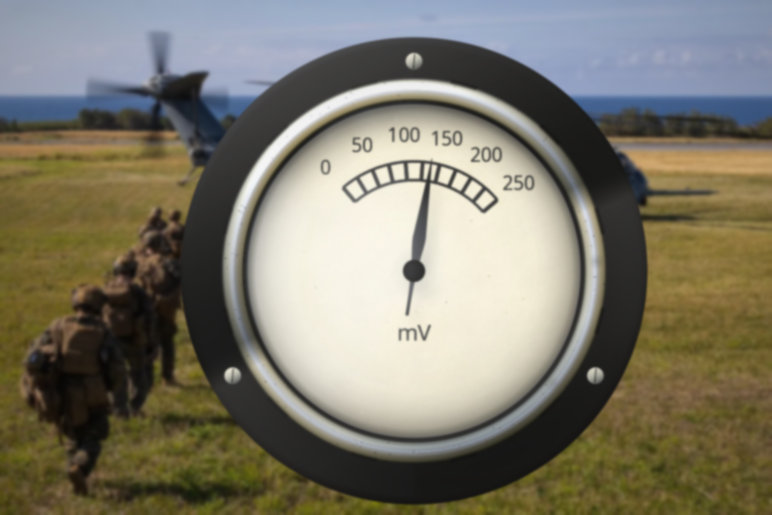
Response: 137.5 mV
